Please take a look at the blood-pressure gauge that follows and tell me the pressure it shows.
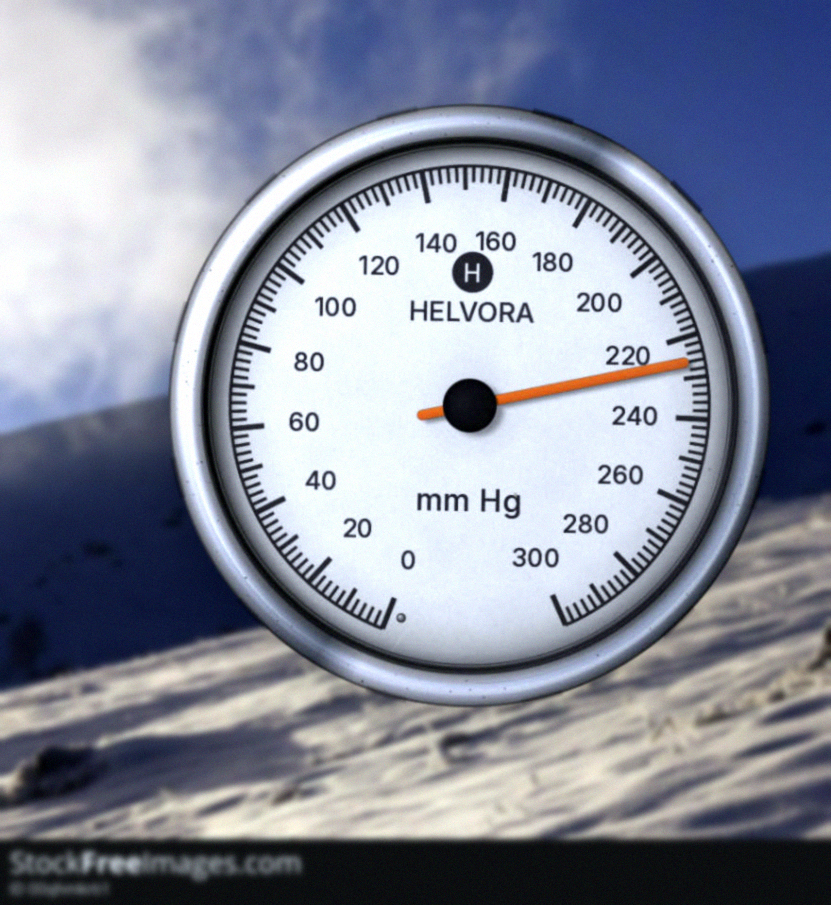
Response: 226 mmHg
